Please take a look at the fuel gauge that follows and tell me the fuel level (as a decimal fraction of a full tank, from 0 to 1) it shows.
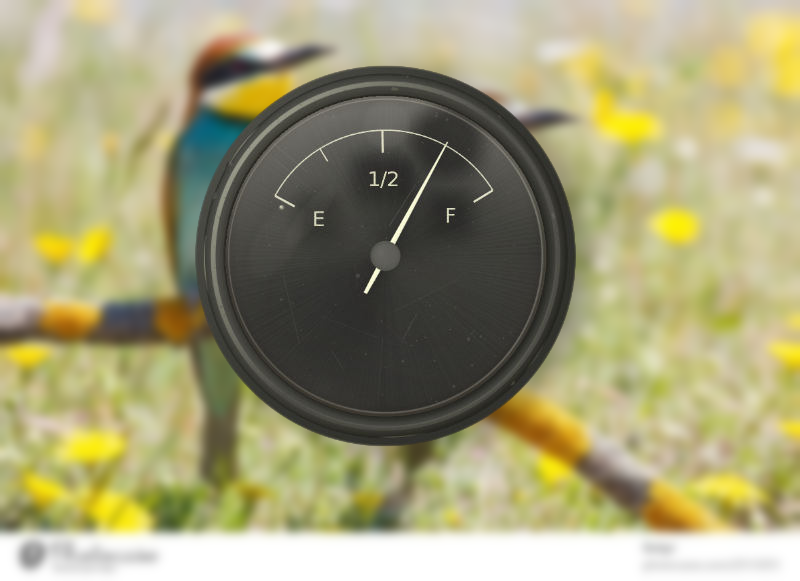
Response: 0.75
